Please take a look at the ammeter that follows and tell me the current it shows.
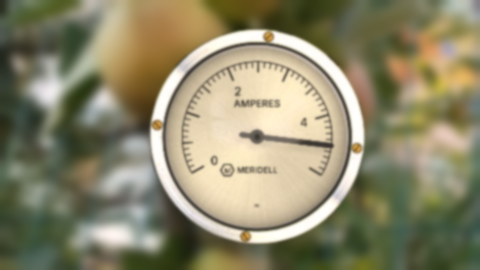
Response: 4.5 A
